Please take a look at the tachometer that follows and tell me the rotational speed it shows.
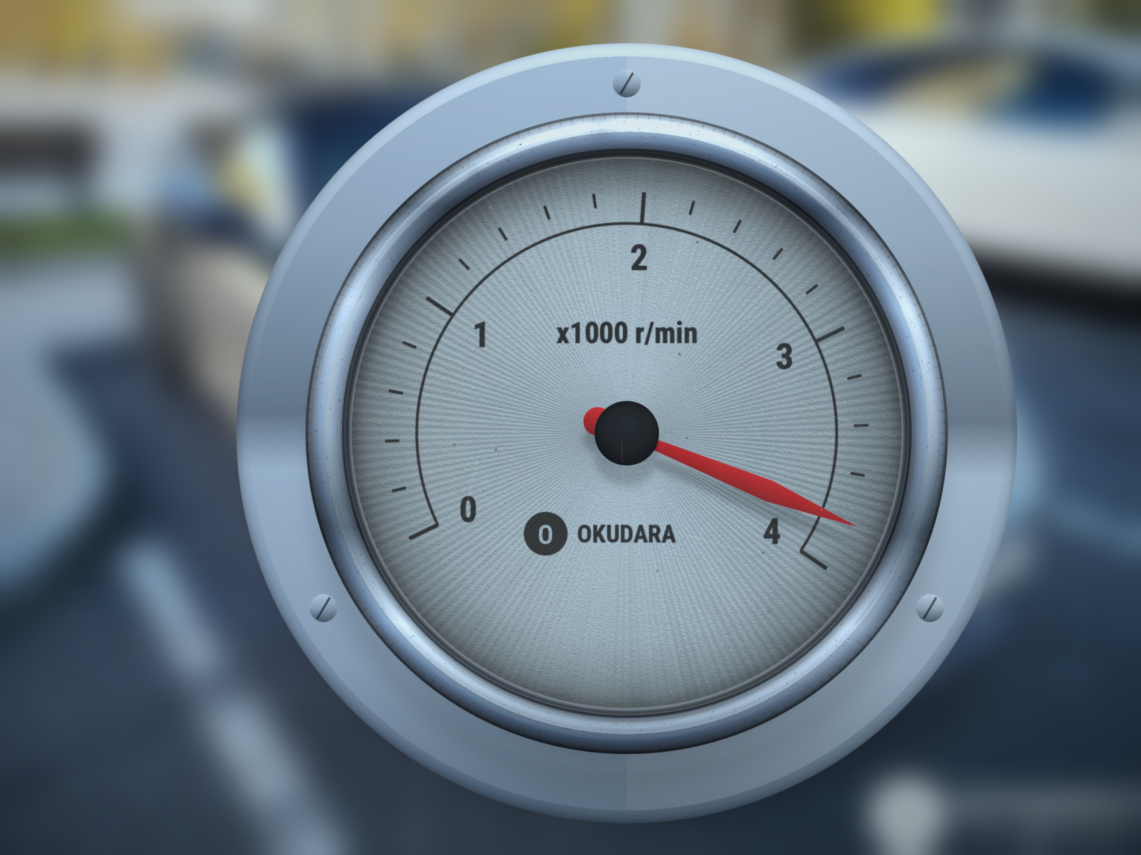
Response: 3800 rpm
